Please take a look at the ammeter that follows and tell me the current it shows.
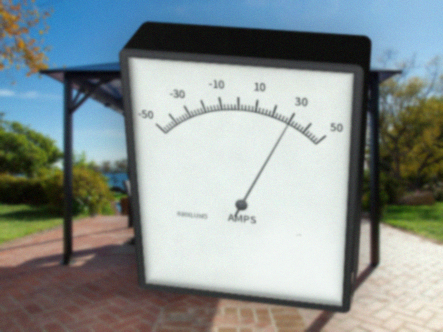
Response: 30 A
